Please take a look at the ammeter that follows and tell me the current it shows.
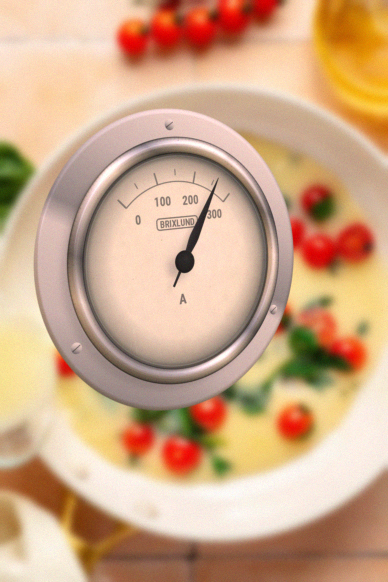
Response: 250 A
